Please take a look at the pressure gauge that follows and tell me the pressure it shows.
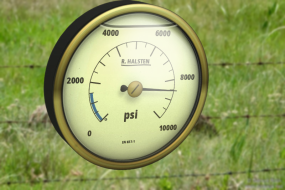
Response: 8500 psi
